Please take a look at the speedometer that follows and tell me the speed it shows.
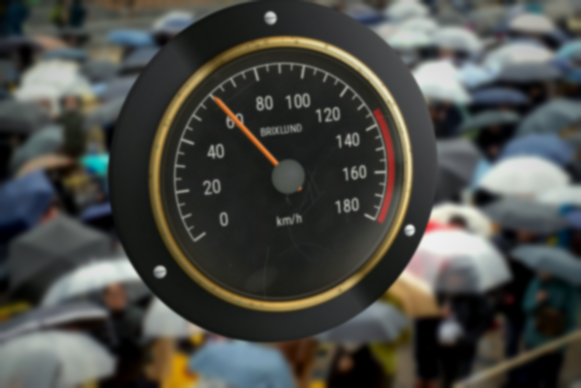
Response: 60 km/h
